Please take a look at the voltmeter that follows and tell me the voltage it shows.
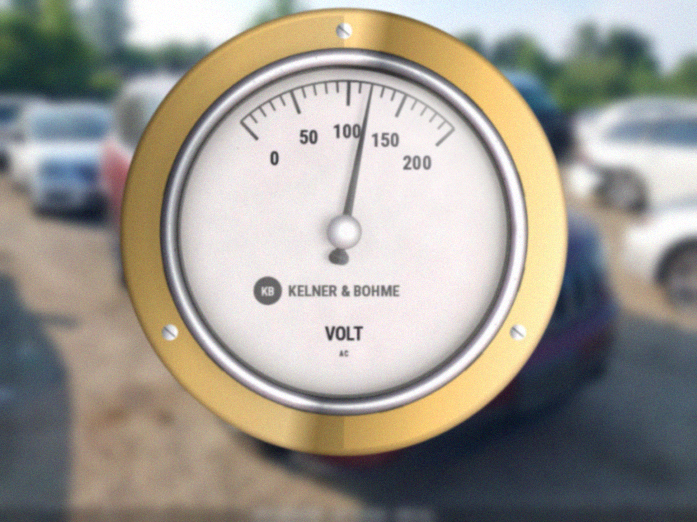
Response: 120 V
